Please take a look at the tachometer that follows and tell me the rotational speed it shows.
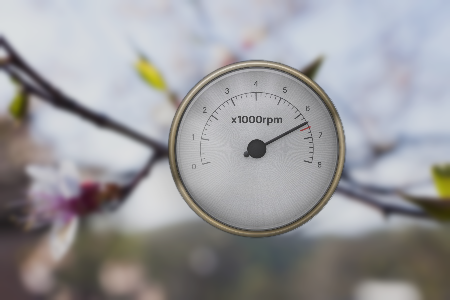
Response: 6400 rpm
